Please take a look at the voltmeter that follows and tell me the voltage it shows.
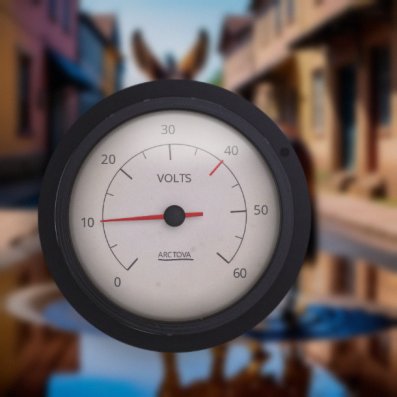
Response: 10 V
